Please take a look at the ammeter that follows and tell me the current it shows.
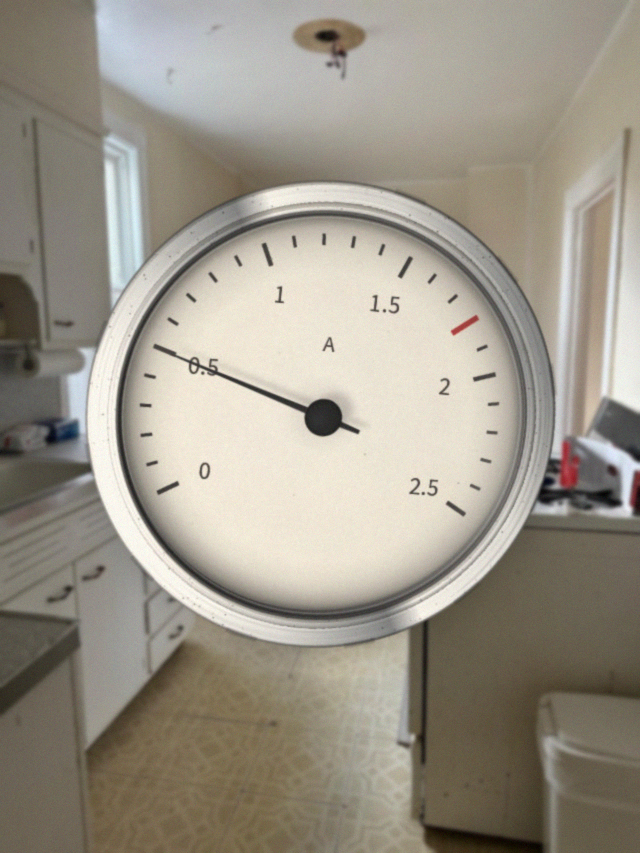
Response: 0.5 A
